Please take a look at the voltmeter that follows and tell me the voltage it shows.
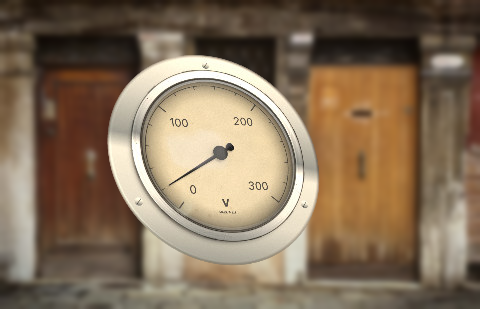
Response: 20 V
